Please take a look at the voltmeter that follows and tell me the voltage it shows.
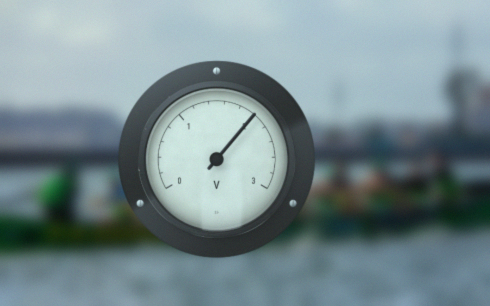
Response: 2 V
